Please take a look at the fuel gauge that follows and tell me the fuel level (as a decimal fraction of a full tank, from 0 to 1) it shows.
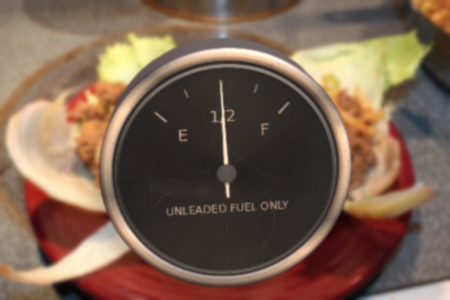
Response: 0.5
